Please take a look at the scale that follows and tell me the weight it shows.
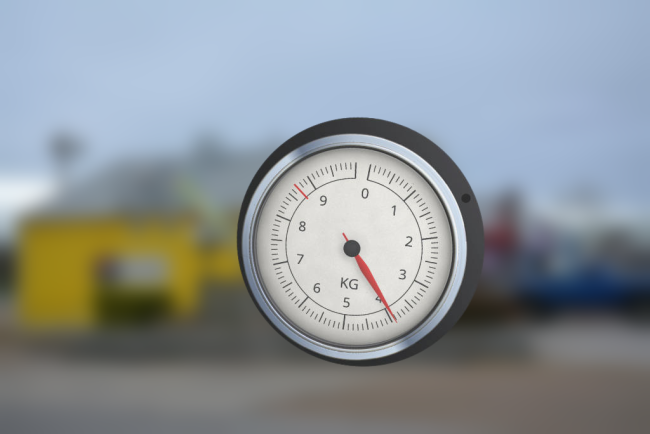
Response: 3.9 kg
